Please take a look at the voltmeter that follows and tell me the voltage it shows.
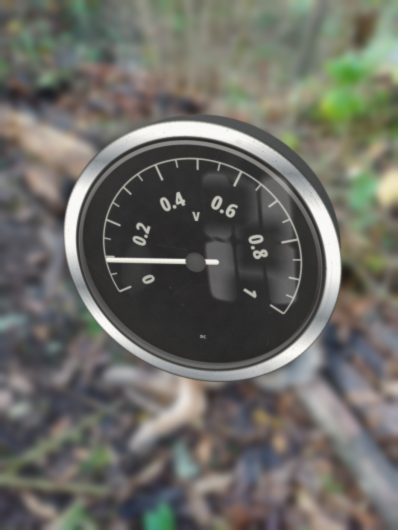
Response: 0.1 V
